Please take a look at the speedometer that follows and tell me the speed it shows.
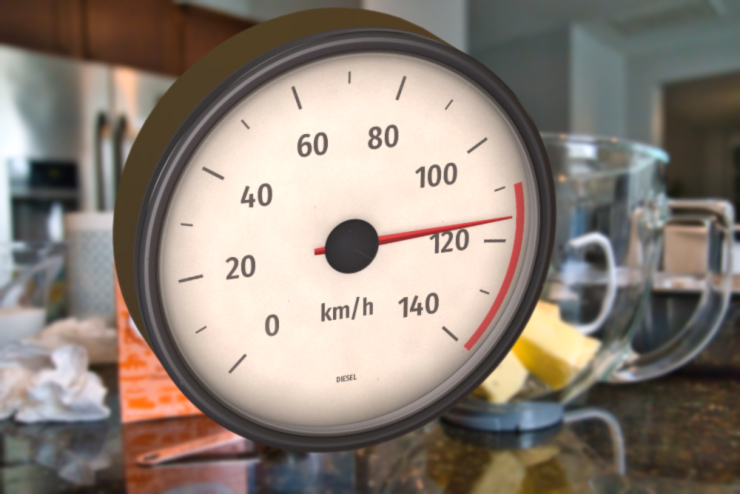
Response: 115 km/h
